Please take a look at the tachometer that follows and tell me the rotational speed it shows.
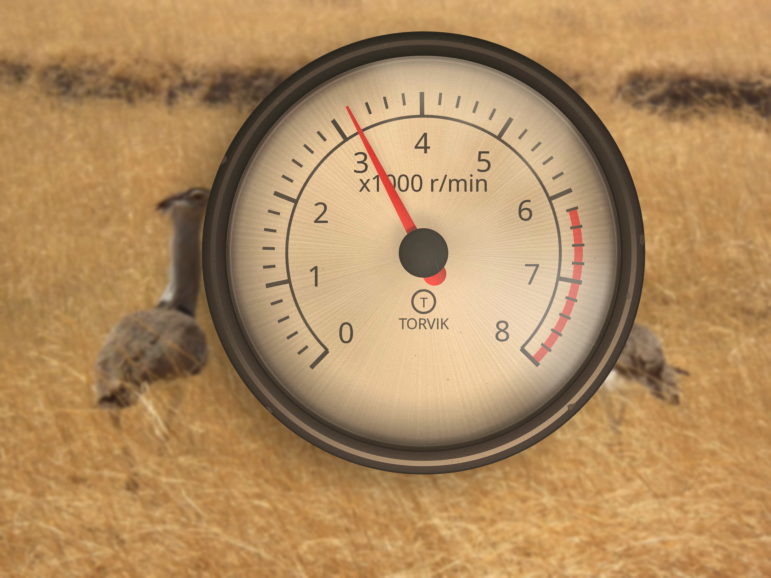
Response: 3200 rpm
